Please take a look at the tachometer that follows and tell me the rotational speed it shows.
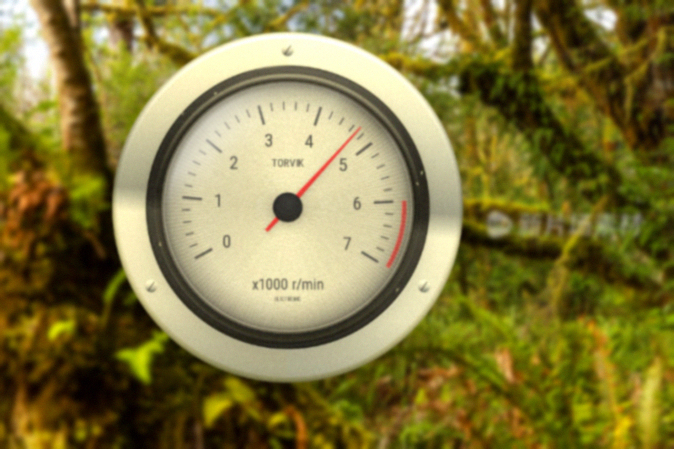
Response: 4700 rpm
